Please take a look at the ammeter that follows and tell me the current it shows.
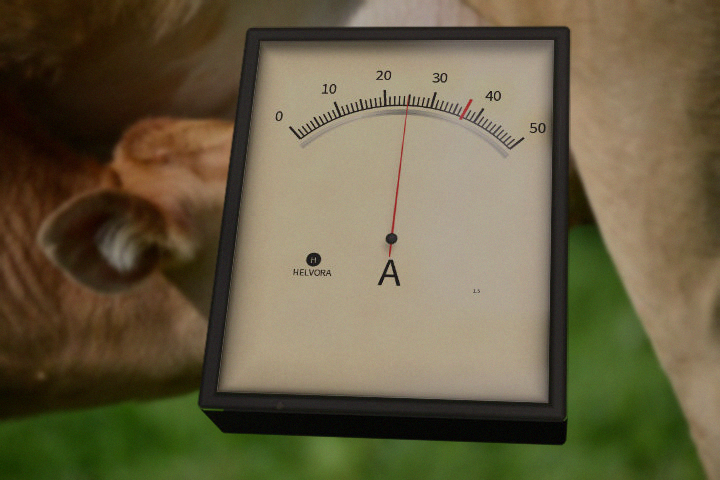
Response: 25 A
